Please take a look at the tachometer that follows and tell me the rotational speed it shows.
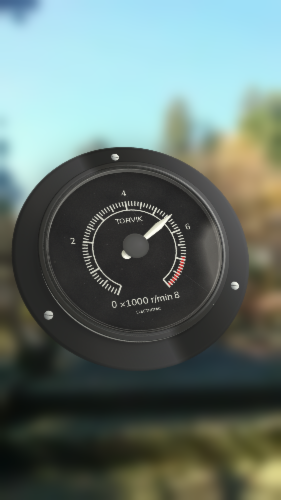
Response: 5500 rpm
